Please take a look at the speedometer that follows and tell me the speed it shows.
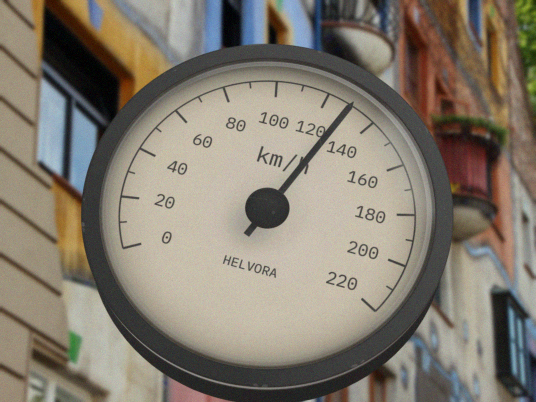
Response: 130 km/h
